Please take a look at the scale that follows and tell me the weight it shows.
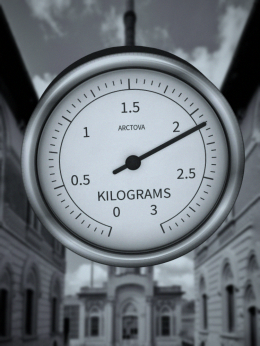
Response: 2.1 kg
